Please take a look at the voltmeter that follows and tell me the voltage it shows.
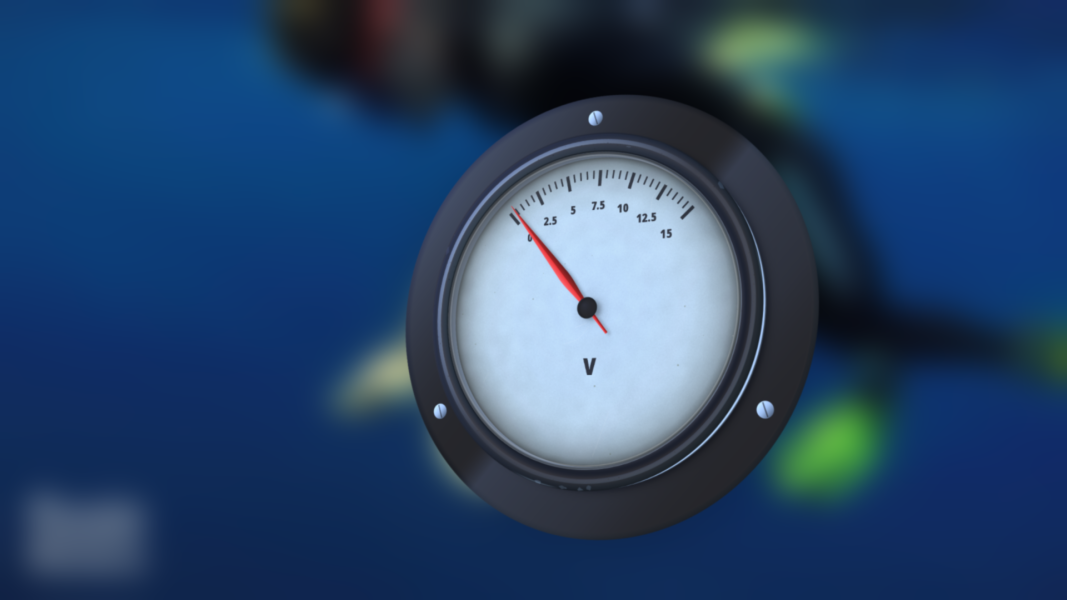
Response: 0.5 V
